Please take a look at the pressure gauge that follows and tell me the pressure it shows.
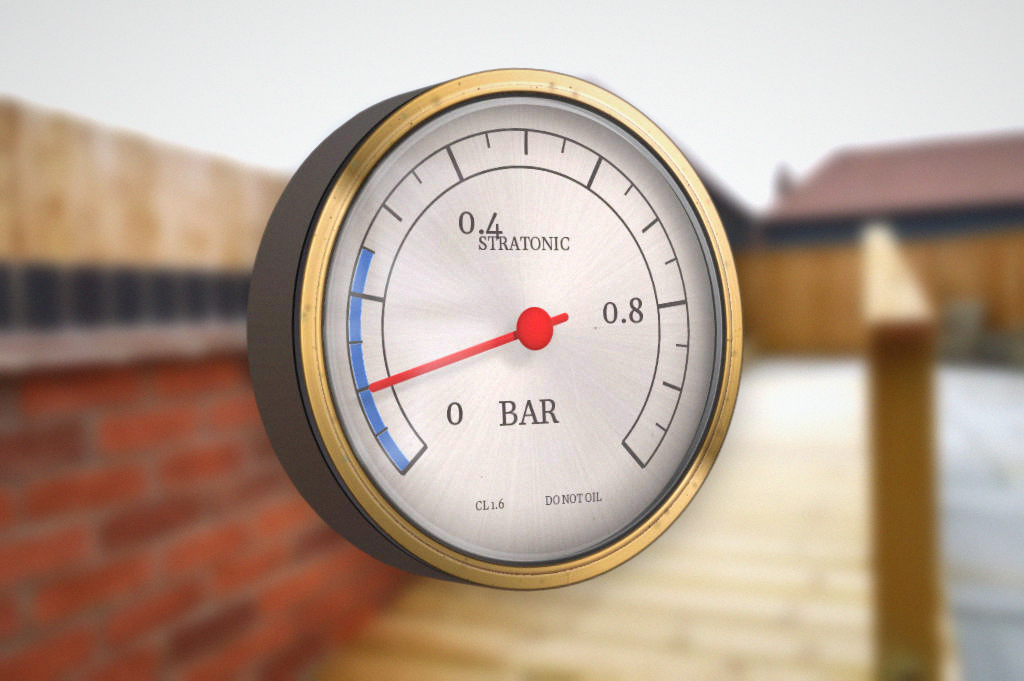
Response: 0.1 bar
